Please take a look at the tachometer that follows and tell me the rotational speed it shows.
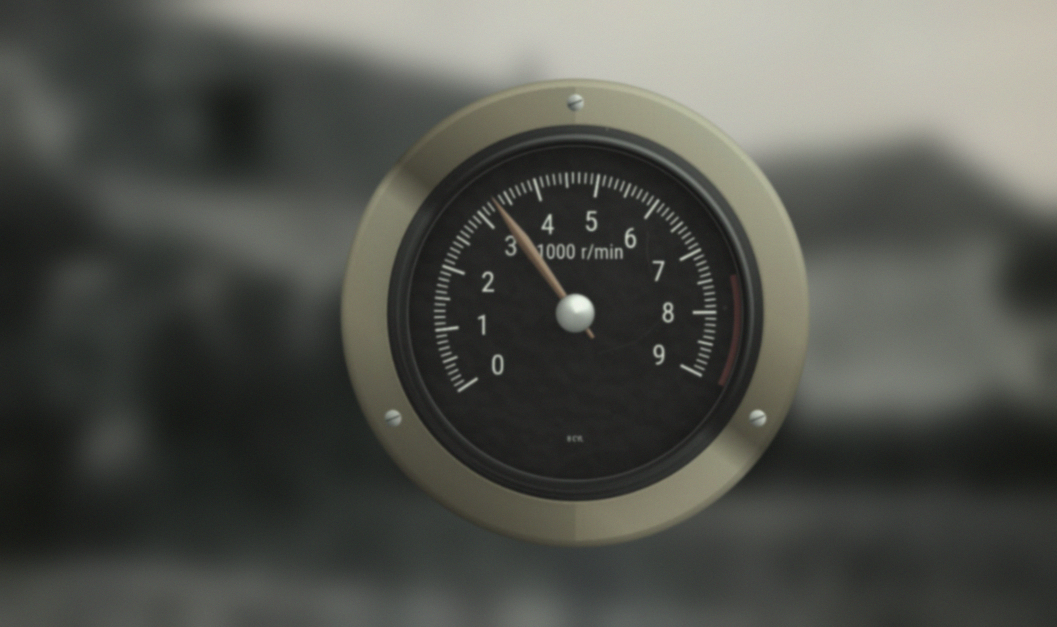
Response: 3300 rpm
